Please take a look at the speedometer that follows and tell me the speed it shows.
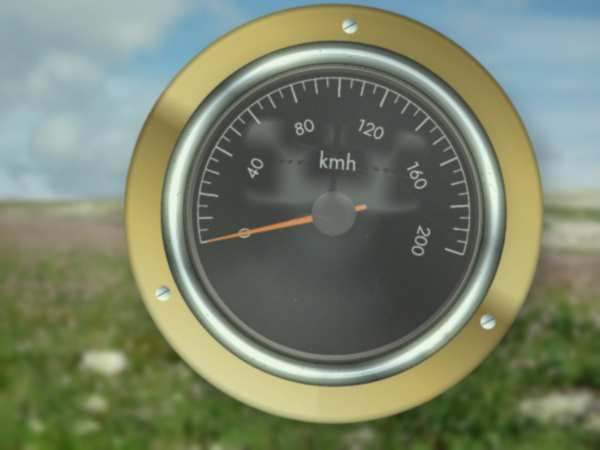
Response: 0 km/h
